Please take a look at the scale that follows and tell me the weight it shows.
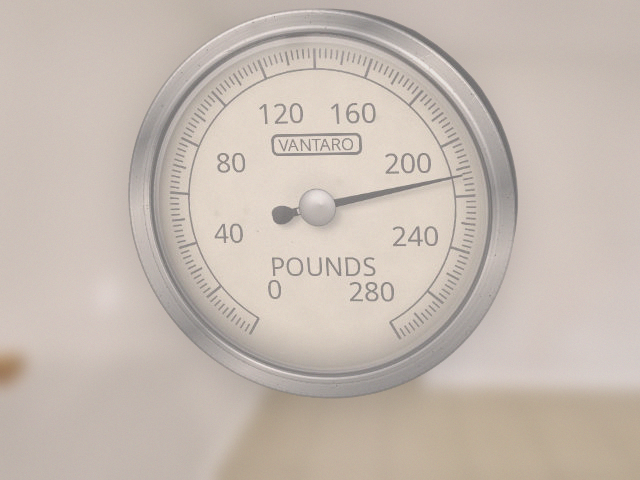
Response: 212 lb
